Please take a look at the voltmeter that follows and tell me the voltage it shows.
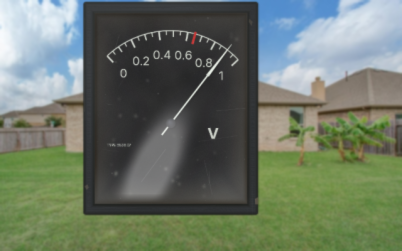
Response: 0.9 V
